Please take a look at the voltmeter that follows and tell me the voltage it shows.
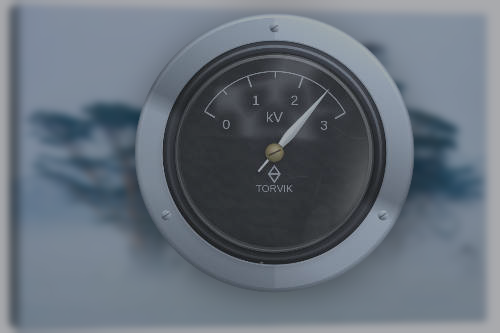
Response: 2.5 kV
